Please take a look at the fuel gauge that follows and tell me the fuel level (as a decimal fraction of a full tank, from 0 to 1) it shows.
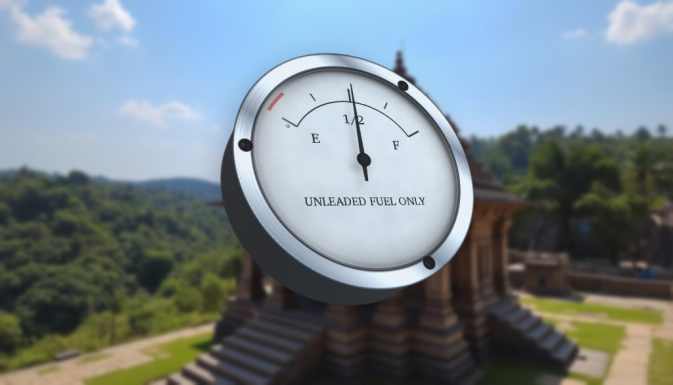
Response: 0.5
